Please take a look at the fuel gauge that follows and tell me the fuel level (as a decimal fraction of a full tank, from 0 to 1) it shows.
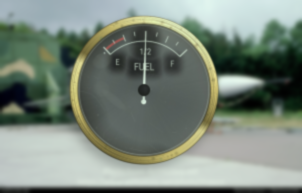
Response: 0.5
